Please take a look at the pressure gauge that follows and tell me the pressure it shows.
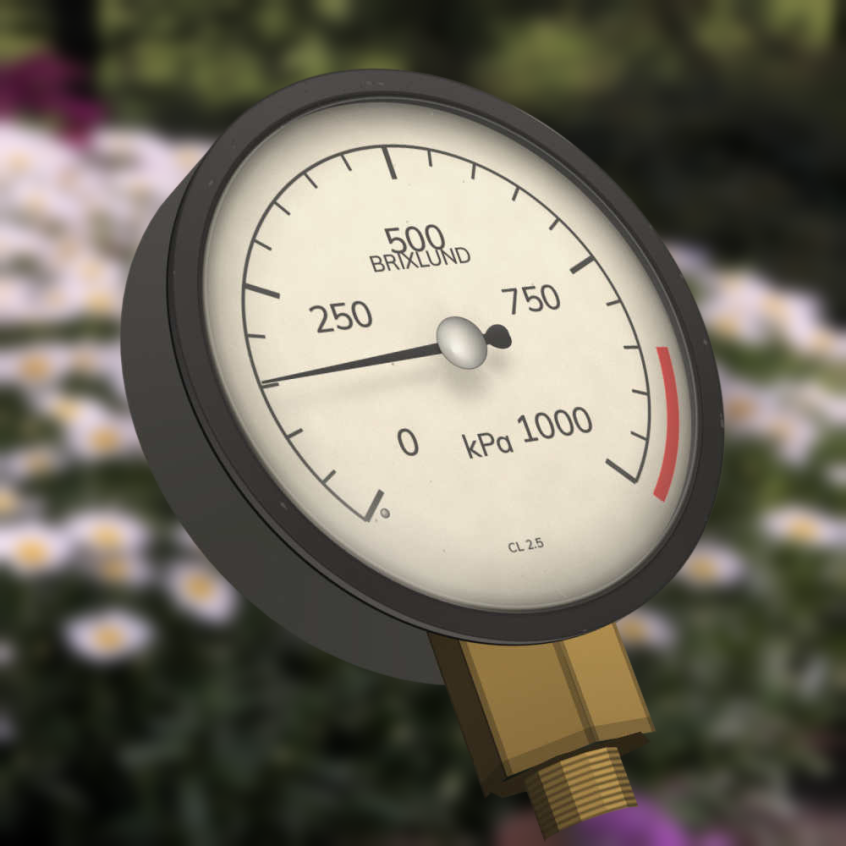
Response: 150 kPa
